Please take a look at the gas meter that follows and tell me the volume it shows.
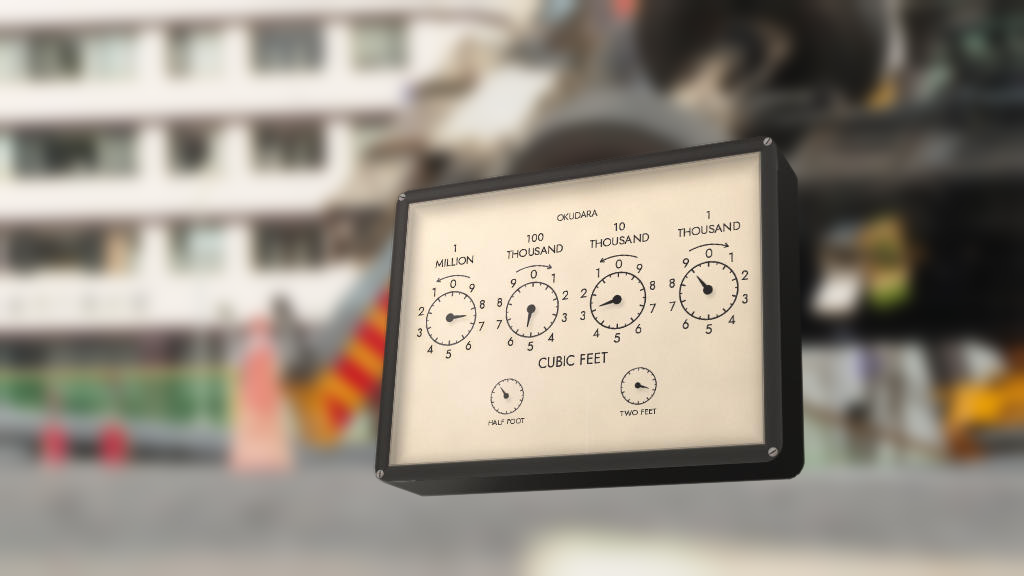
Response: 752900 ft³
